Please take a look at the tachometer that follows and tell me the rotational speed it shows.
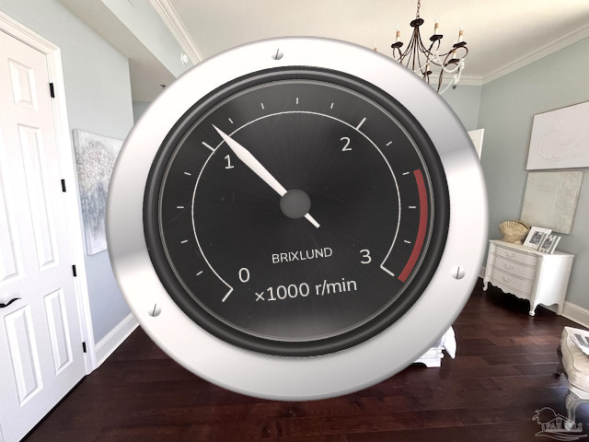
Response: 1100 rpm
